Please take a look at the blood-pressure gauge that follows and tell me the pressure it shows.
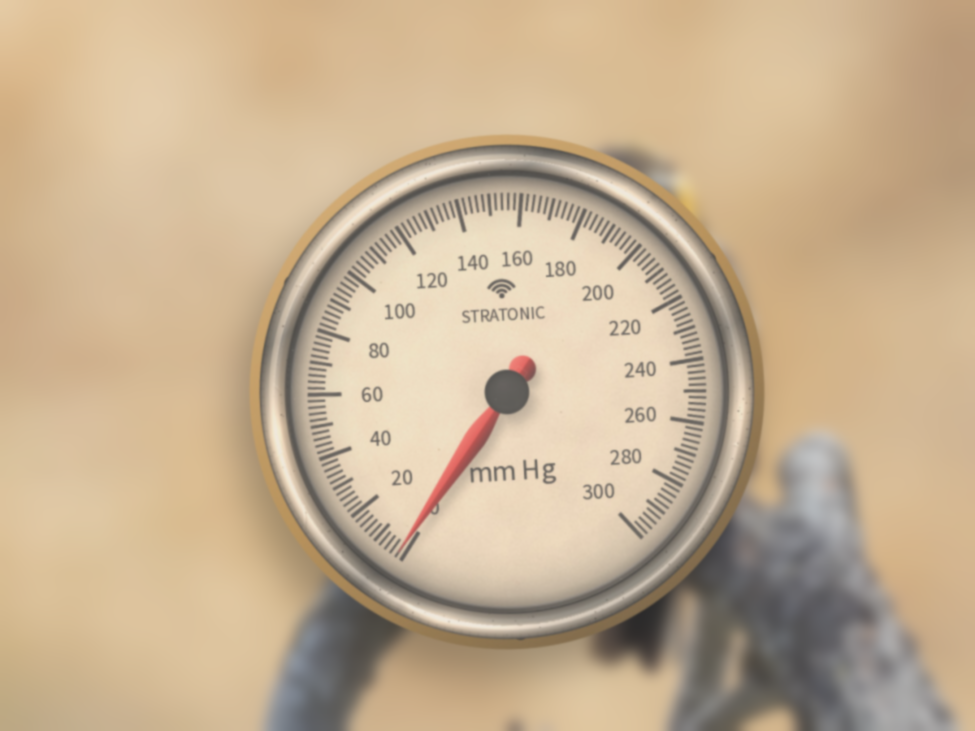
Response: 2 mmHg
